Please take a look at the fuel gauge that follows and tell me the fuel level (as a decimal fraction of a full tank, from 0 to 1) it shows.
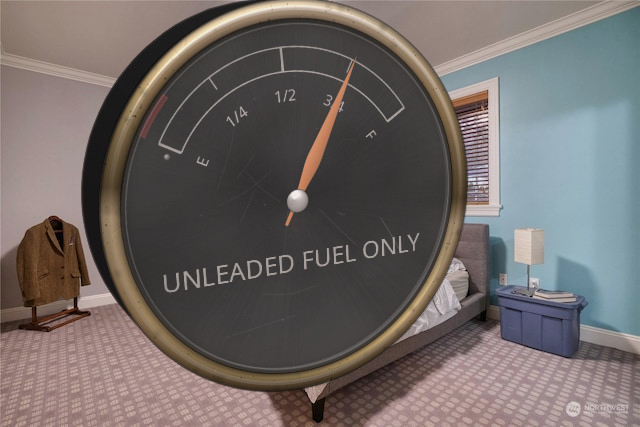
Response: 0.75
